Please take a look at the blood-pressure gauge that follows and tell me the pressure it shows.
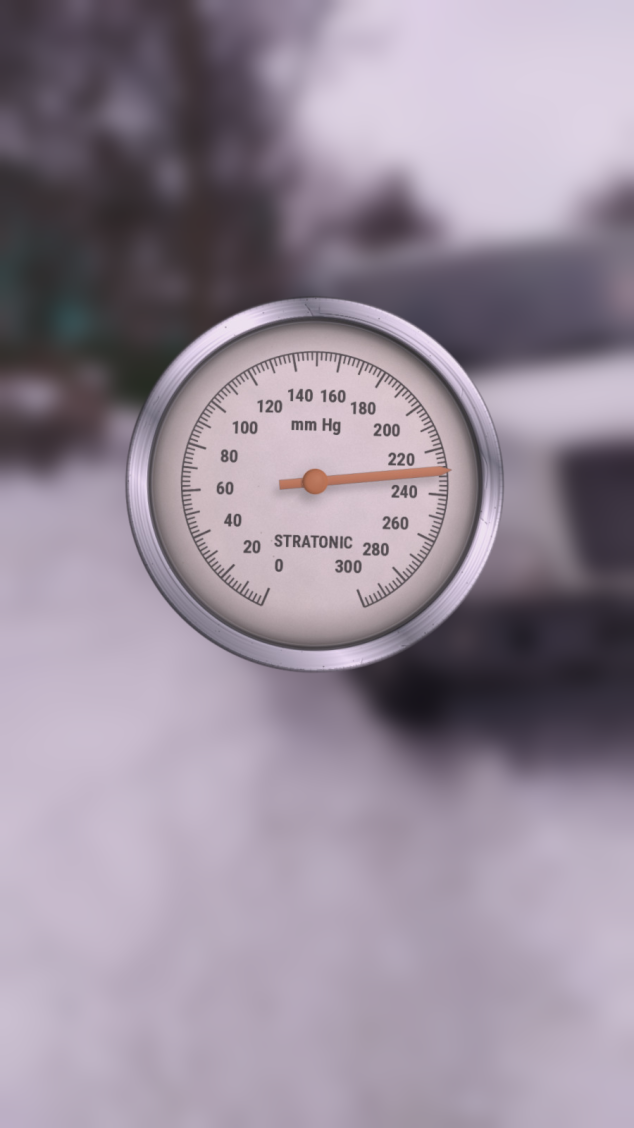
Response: 230 mmHg
